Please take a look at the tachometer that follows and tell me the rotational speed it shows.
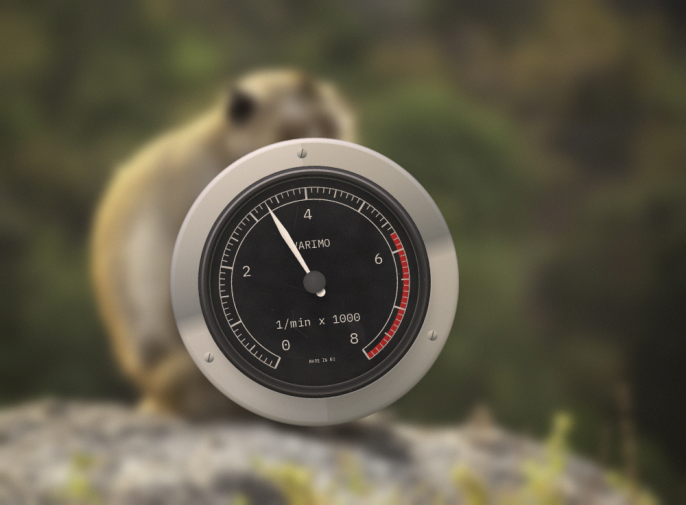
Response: 3300 rpm
